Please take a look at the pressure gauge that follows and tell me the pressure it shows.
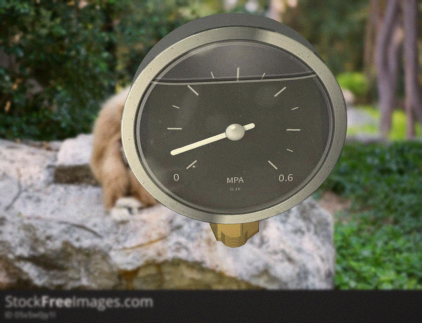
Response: 0.05 MPa
